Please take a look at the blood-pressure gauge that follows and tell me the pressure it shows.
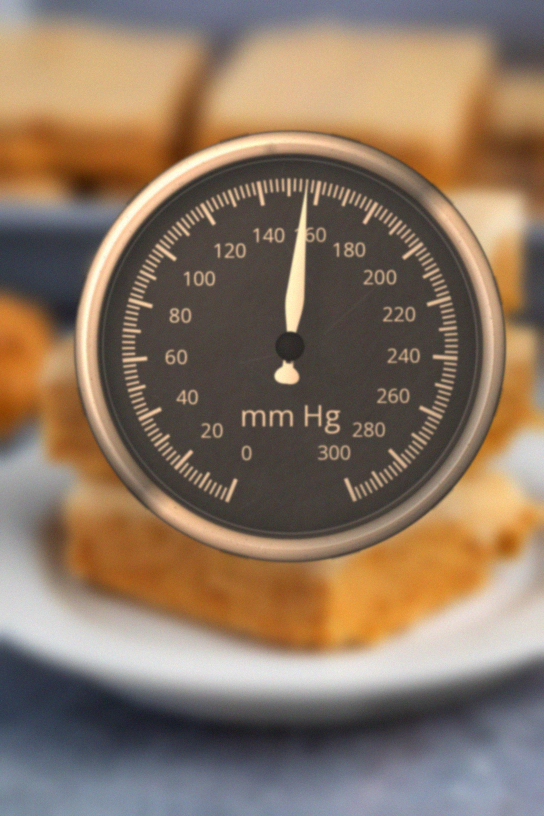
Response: 156 mmHg
